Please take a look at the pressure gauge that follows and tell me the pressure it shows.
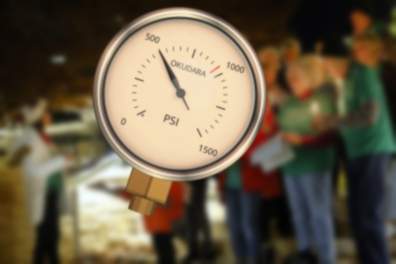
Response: 500 psi
